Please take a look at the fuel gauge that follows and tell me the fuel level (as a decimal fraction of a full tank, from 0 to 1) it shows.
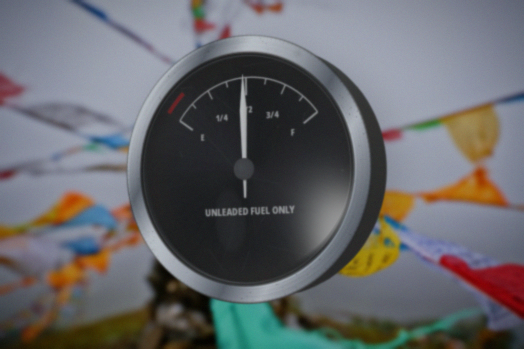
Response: 0.5
